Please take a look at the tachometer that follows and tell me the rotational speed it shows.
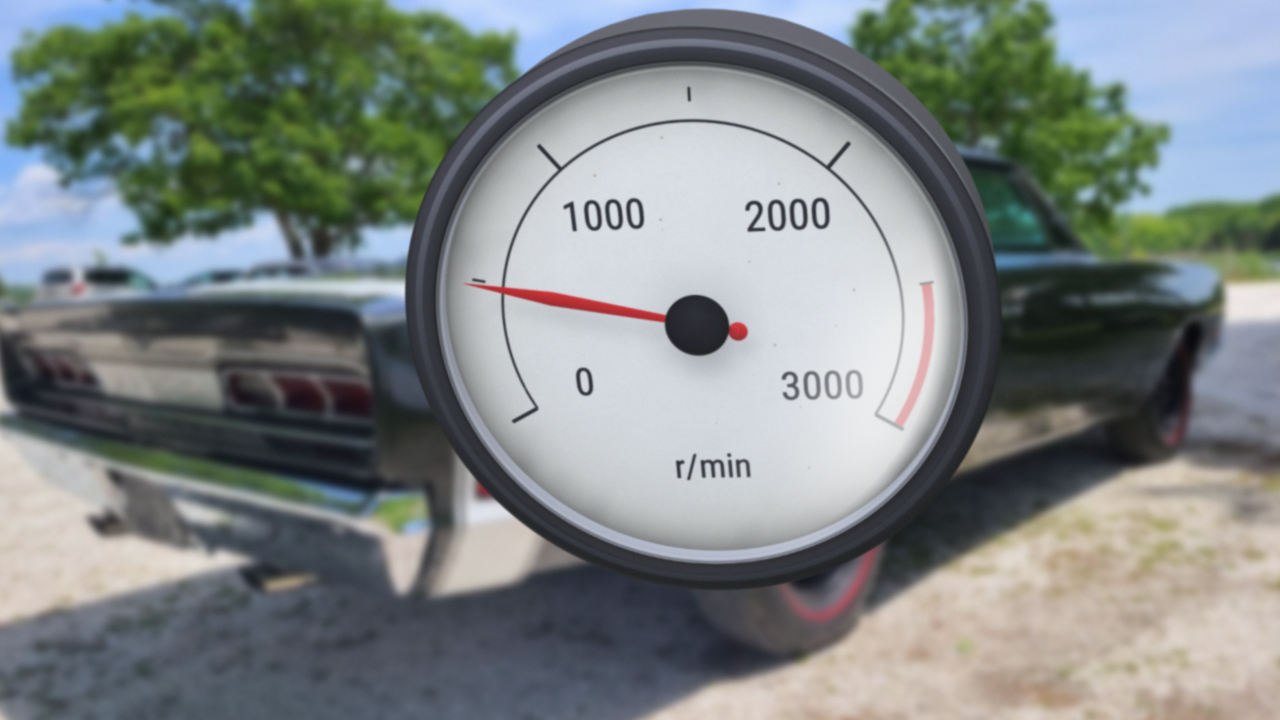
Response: 500 rpm
